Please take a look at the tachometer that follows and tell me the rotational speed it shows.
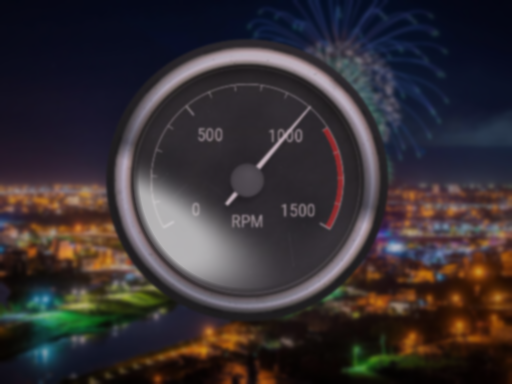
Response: 1000 rpm
